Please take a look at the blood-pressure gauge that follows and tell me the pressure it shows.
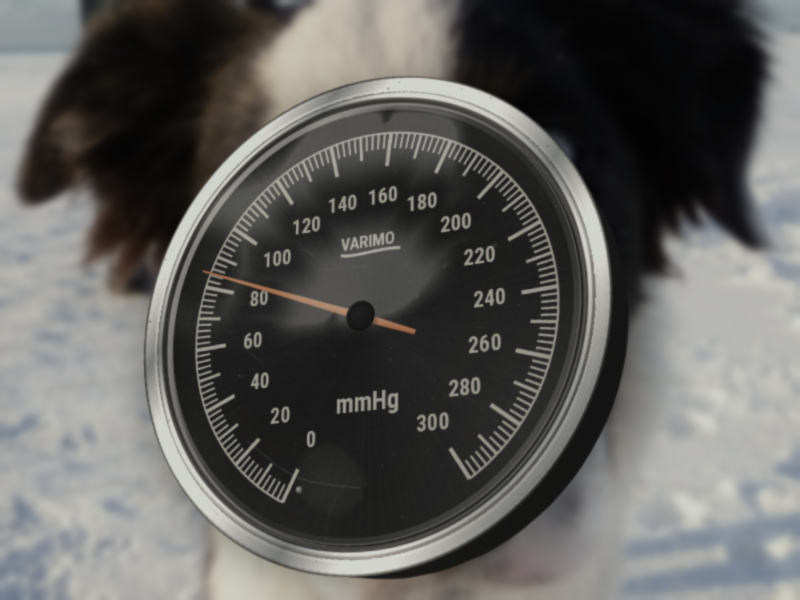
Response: 84 mmHg
